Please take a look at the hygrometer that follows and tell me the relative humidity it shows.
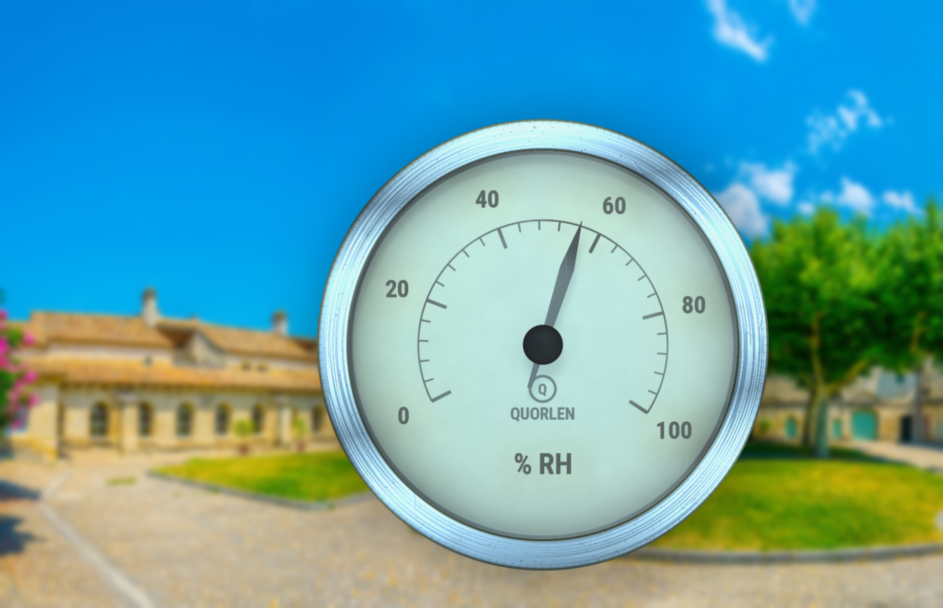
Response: 56 %
